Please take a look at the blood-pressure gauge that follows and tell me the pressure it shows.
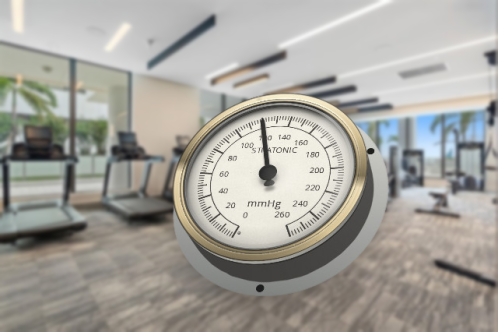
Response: 120 mmHg
